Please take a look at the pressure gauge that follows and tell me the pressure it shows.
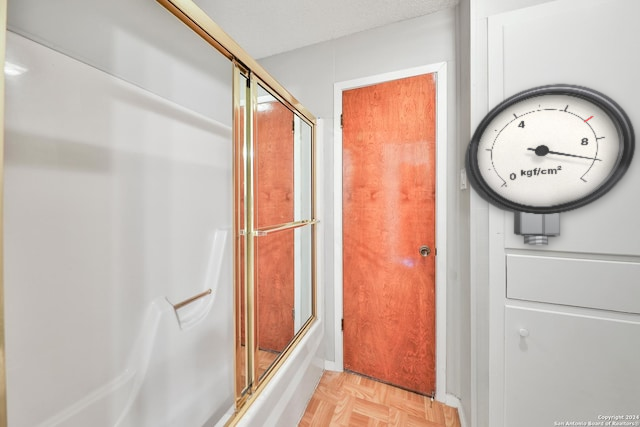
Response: 9 kg/cm²
